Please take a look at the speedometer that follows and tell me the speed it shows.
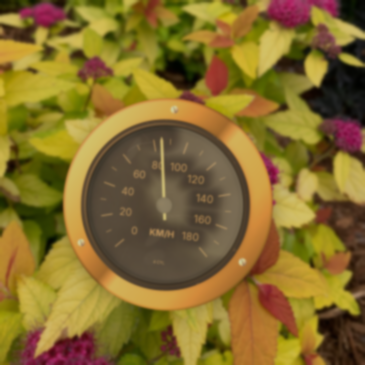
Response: 85 km/h
